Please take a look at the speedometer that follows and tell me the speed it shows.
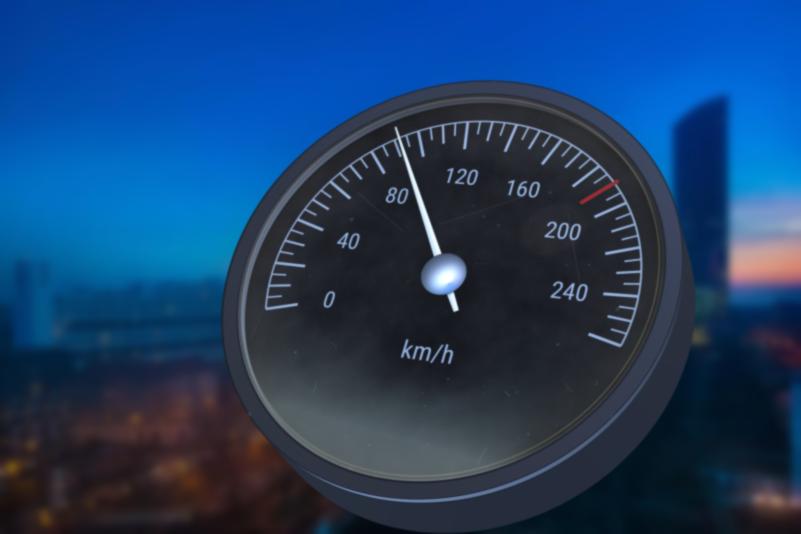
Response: 92.5 km/h
